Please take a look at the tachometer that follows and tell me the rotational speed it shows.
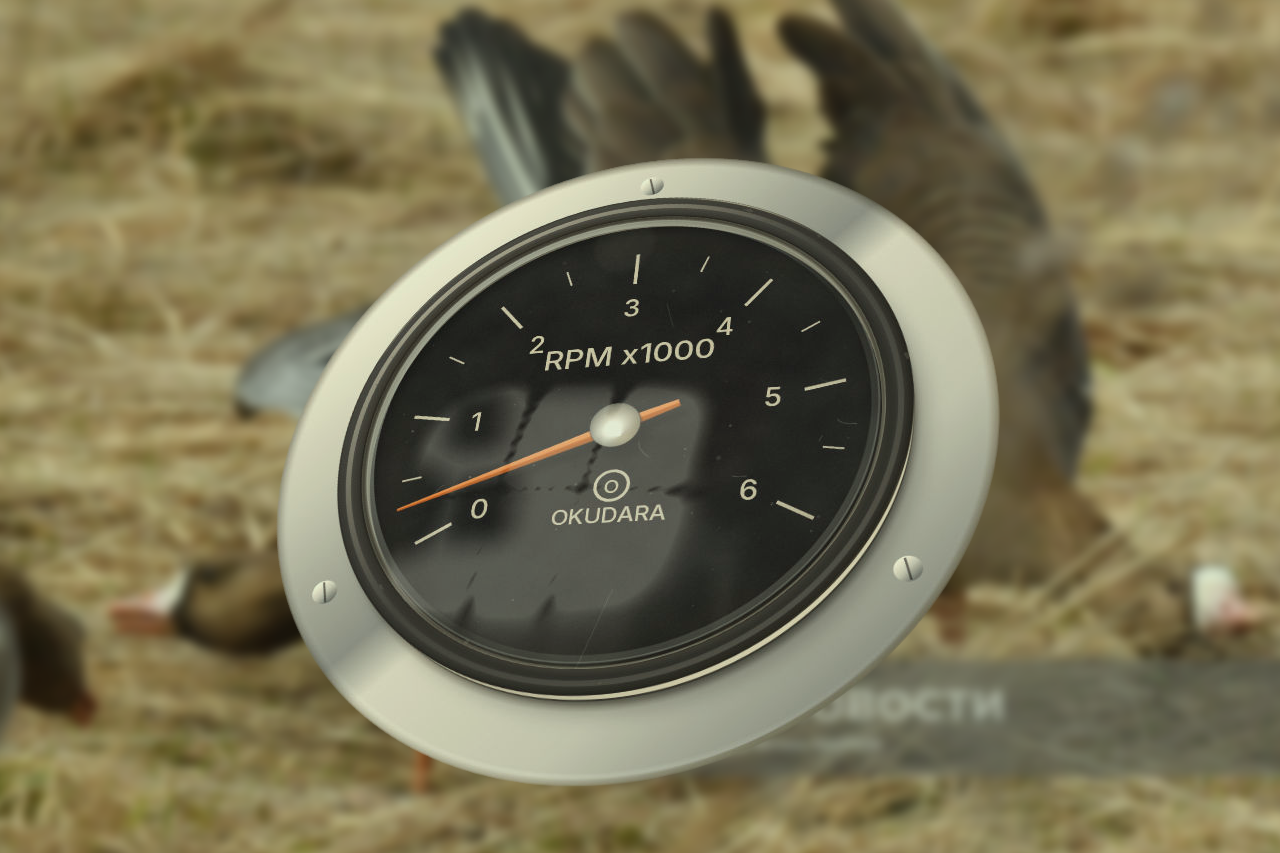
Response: 250 rpm
